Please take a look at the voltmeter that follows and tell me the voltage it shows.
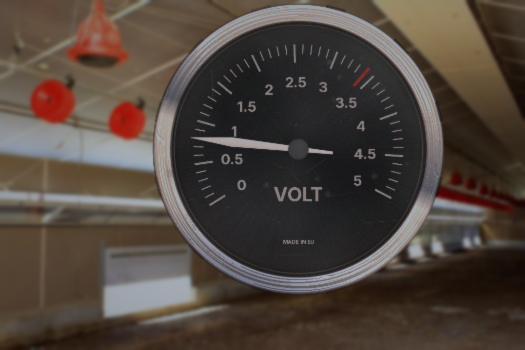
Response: 0.8 V
